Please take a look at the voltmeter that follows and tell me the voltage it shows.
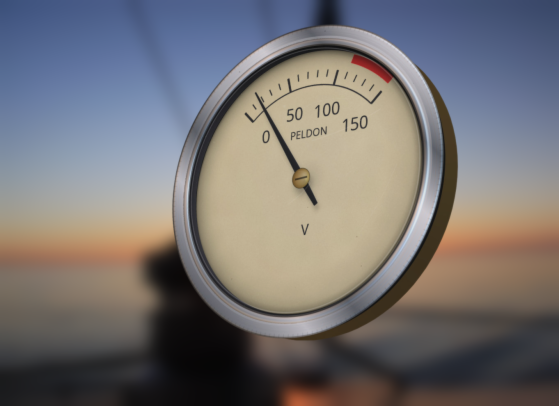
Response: 20 V
